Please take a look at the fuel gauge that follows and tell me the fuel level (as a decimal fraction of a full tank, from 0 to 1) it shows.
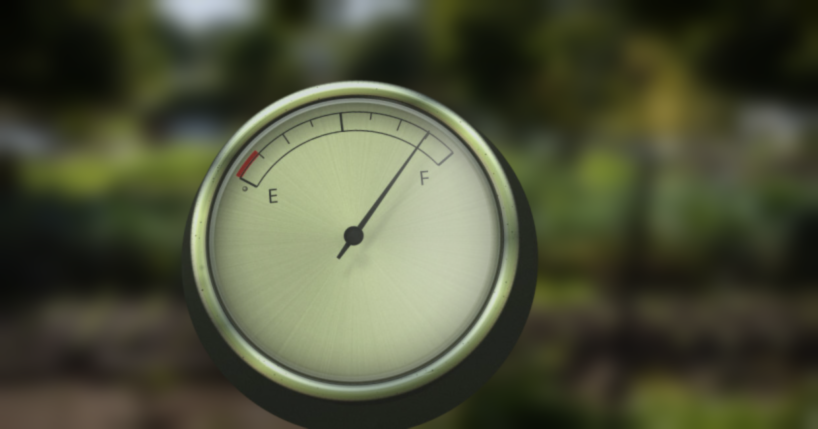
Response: 0.875
